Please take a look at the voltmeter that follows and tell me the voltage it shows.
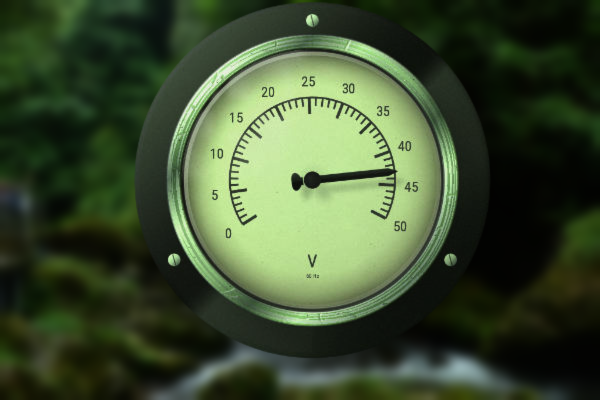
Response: 43 V
